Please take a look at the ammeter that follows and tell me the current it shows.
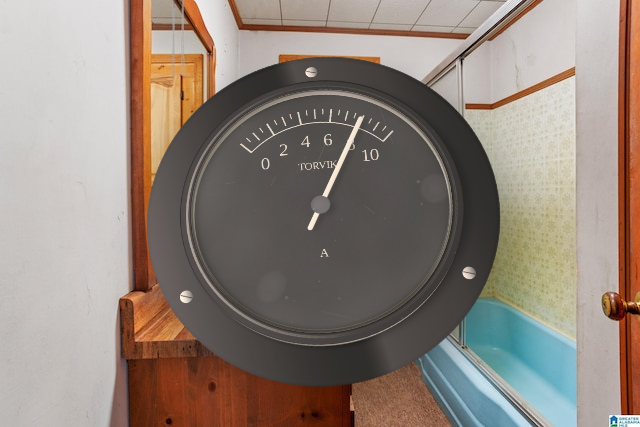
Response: 8 A
